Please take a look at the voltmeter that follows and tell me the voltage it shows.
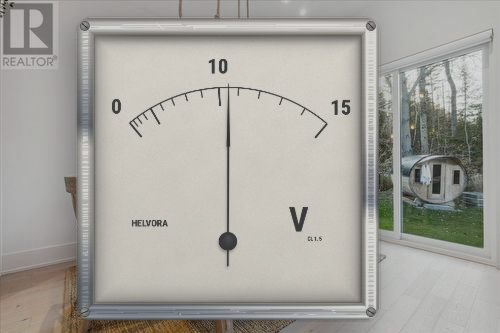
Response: 10.5 V
